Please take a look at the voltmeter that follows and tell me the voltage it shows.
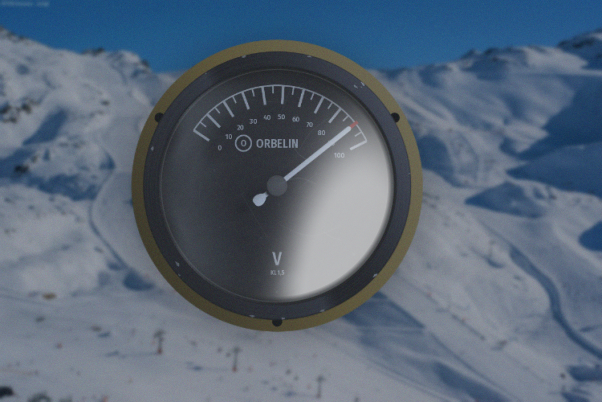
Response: 90 V
